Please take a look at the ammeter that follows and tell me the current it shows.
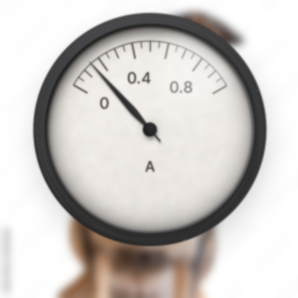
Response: 0.15 A
